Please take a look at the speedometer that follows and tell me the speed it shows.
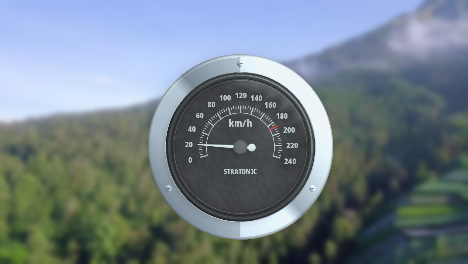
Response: 20 km/h
